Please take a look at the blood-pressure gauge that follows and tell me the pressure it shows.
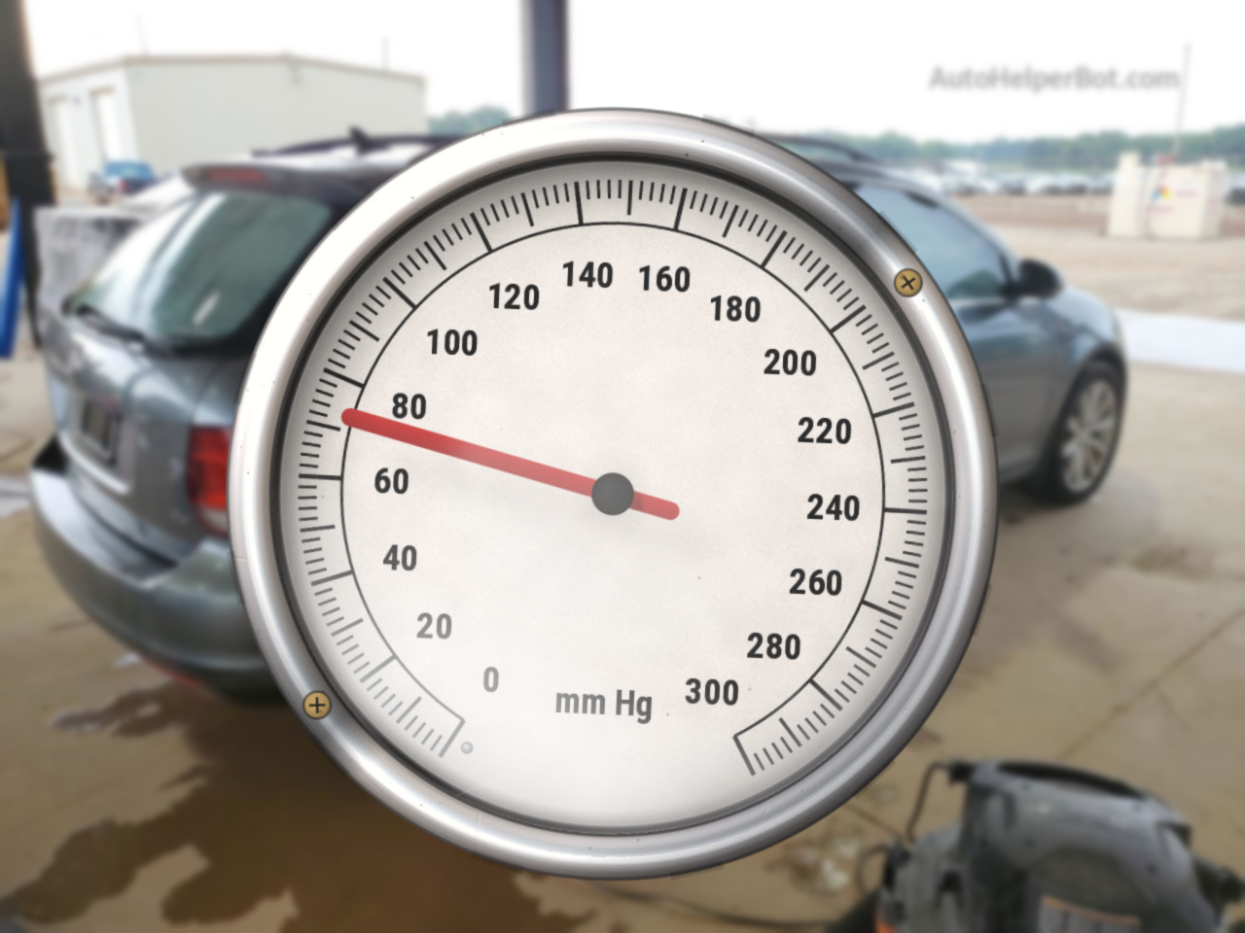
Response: 73 mmHg
